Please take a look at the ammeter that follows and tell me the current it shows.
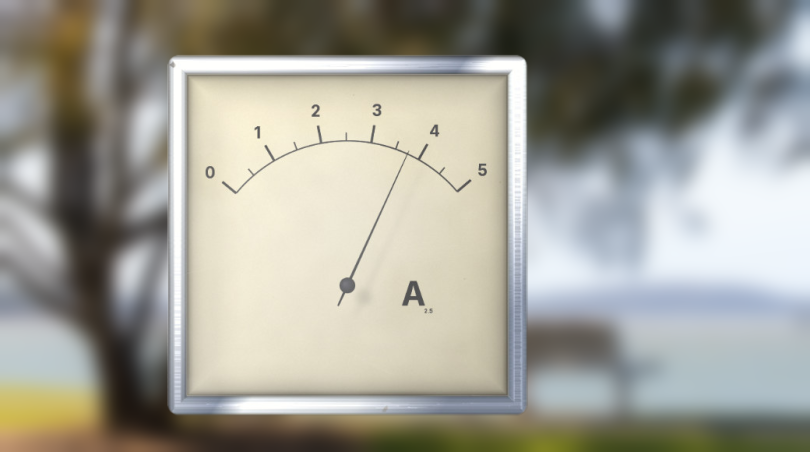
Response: 3.75 A
